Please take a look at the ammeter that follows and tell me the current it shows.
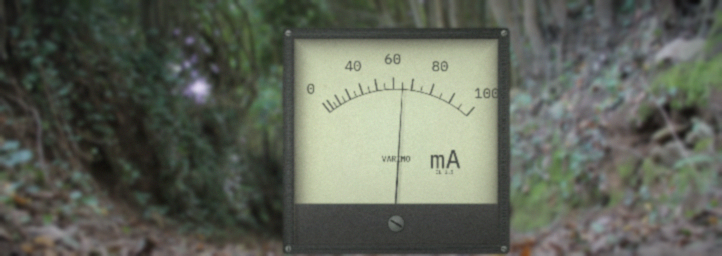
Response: 65 mA
